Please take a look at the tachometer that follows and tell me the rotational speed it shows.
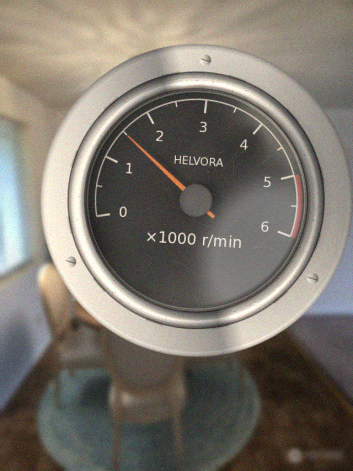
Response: 1500 rpm
